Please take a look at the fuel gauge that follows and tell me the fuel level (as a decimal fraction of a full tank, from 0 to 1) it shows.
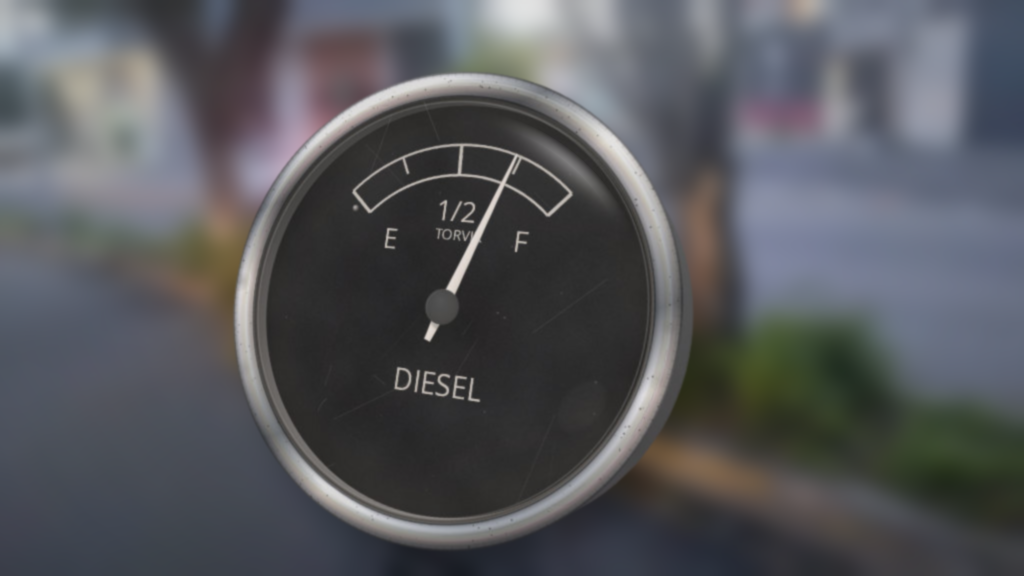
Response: 0.75
